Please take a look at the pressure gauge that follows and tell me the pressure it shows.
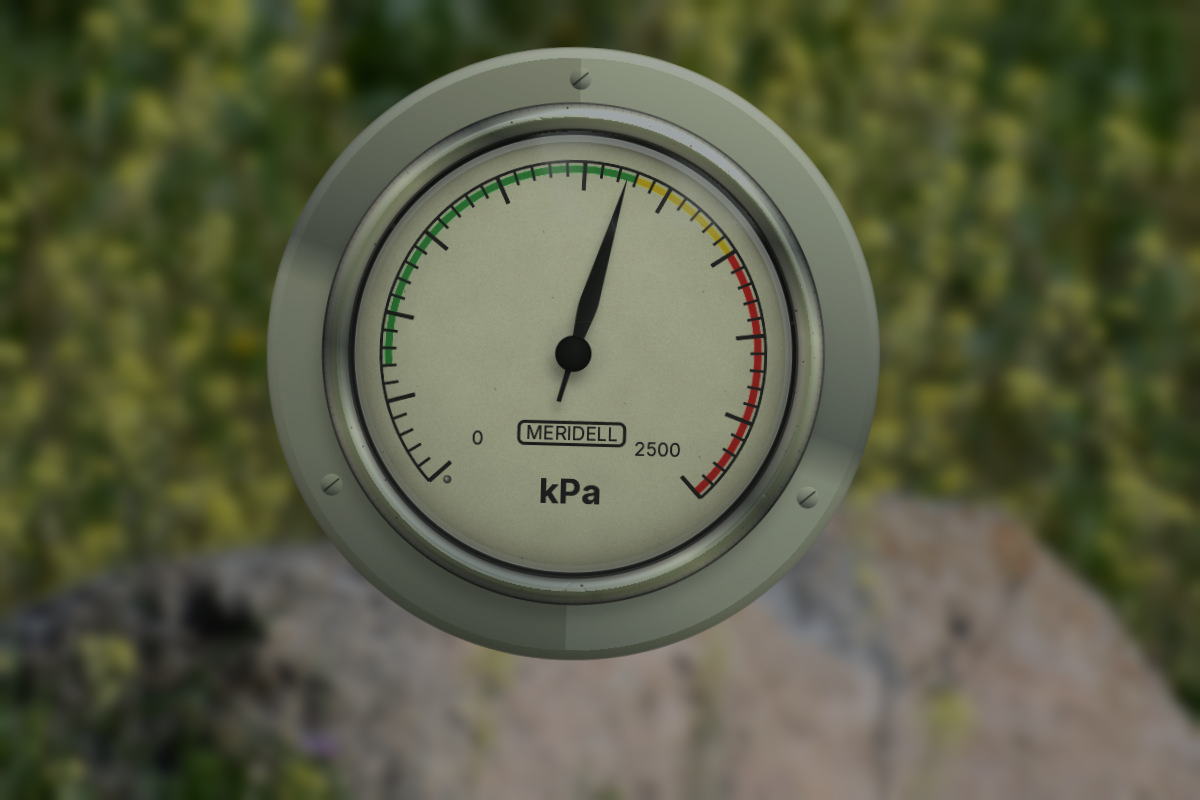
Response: 1375 kPa
